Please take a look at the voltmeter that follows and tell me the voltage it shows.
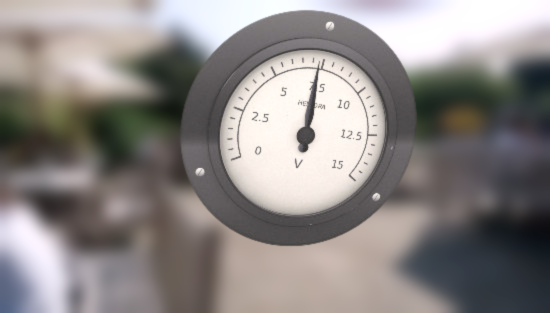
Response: 7.25 V
